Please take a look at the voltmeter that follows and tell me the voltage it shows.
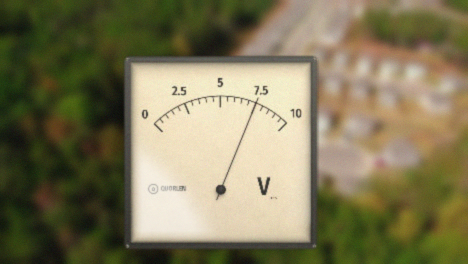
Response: 7.5 V
